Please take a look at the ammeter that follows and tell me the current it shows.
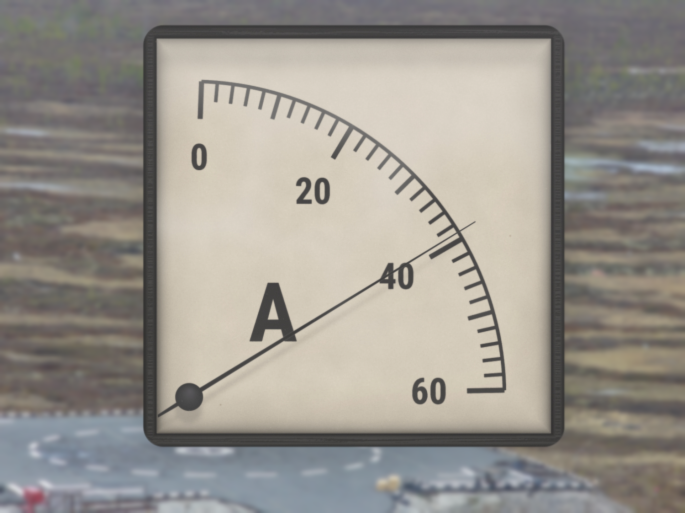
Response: 39 A
